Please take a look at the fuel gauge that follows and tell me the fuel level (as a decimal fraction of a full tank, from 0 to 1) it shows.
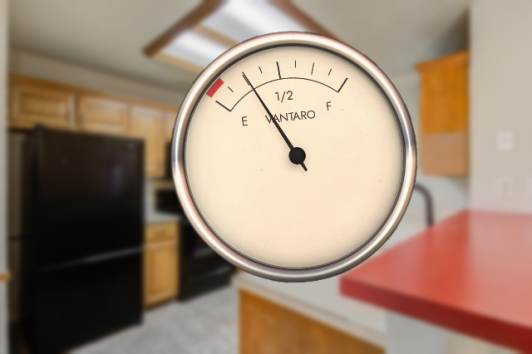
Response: 0.25
